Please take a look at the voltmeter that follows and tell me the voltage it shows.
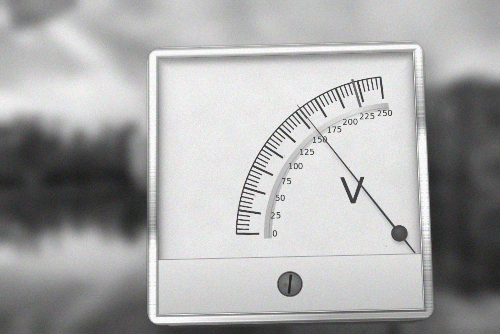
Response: 155 V
